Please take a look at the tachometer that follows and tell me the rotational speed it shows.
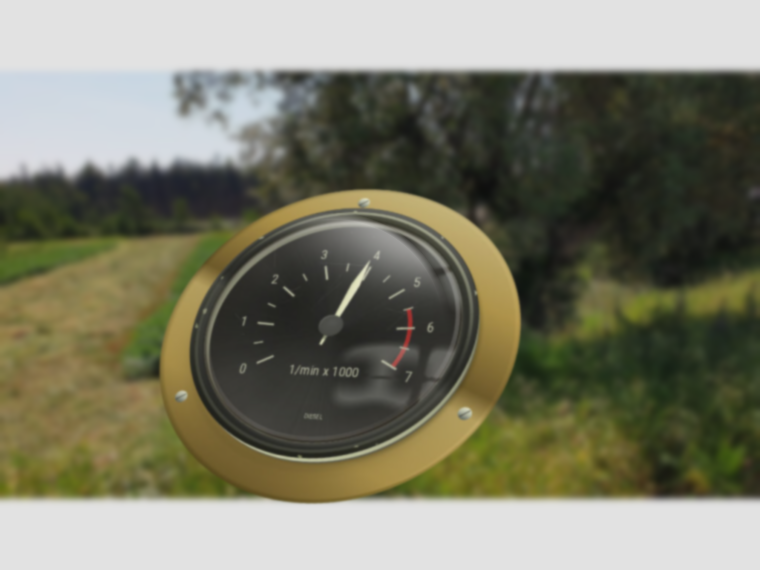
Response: 4000 rpm
